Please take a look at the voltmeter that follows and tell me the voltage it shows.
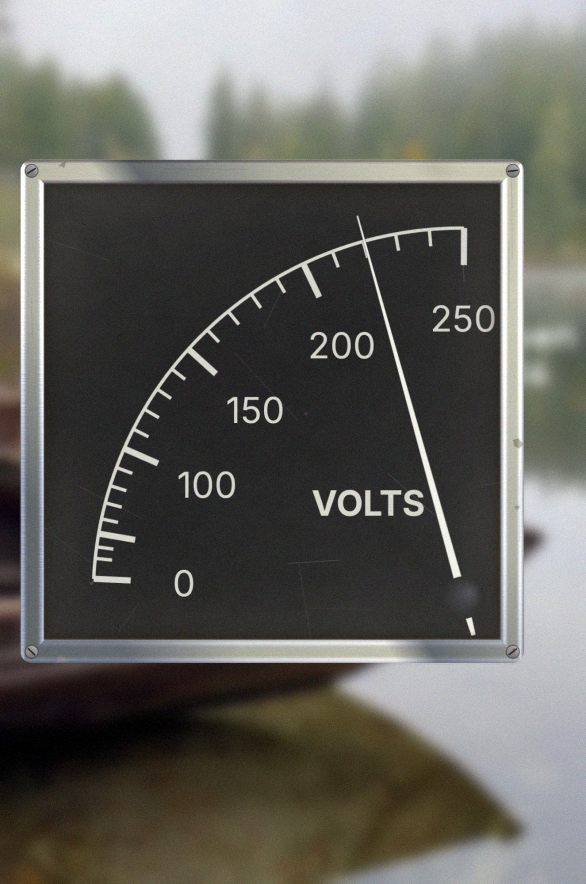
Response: 220 V
